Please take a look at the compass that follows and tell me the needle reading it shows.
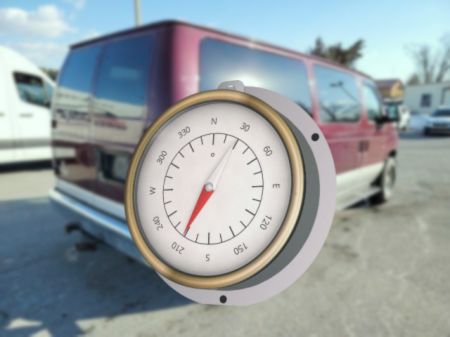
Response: 210 °
